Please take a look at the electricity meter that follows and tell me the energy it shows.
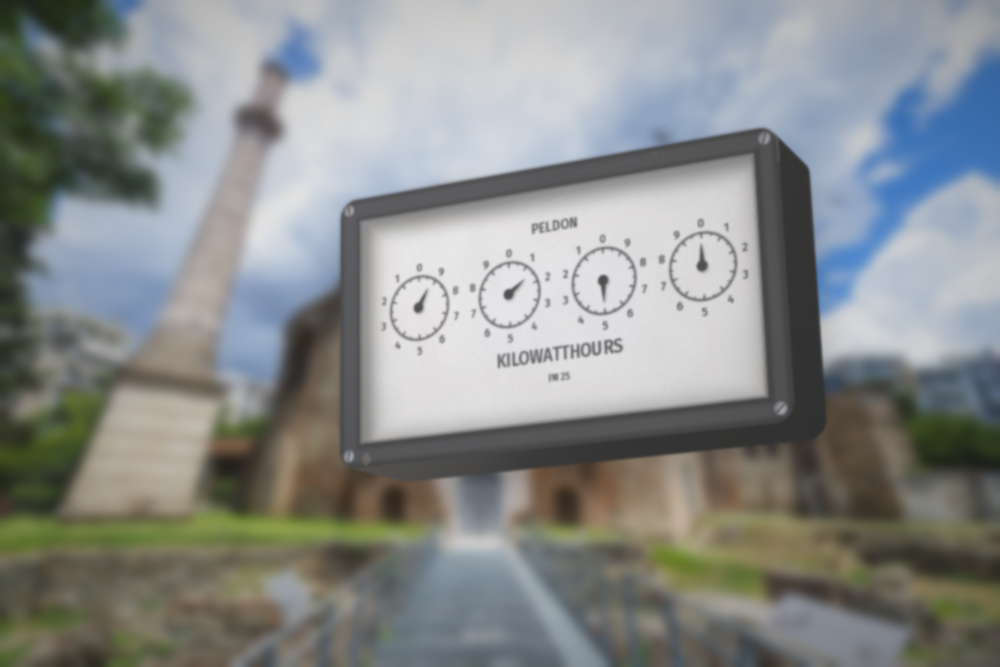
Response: 9150 kWh
